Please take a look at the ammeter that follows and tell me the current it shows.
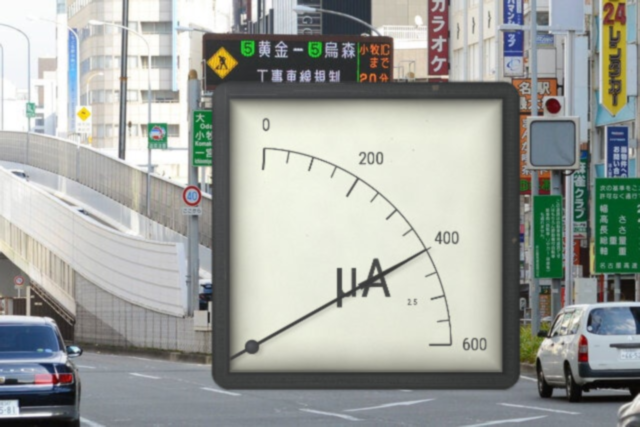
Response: 400 µA
